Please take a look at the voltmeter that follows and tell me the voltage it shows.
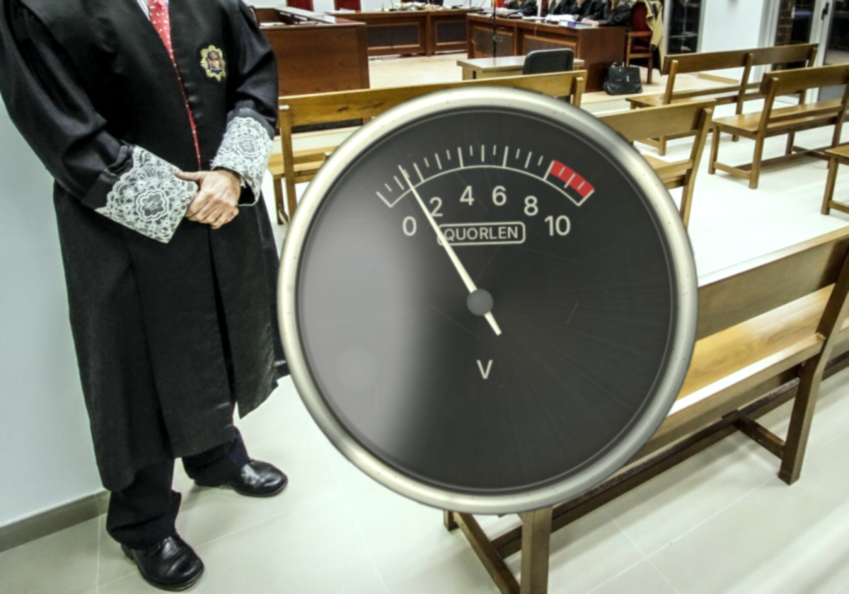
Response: 1.5 V
